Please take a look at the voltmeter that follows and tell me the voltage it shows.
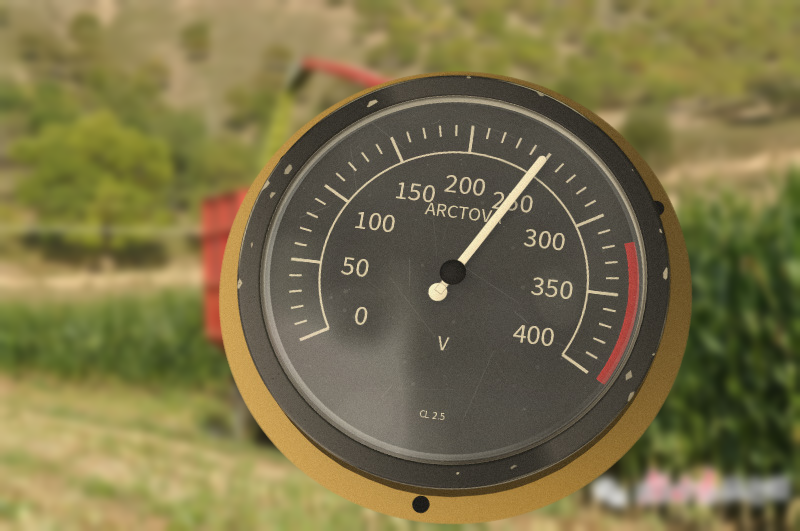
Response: 250 V
